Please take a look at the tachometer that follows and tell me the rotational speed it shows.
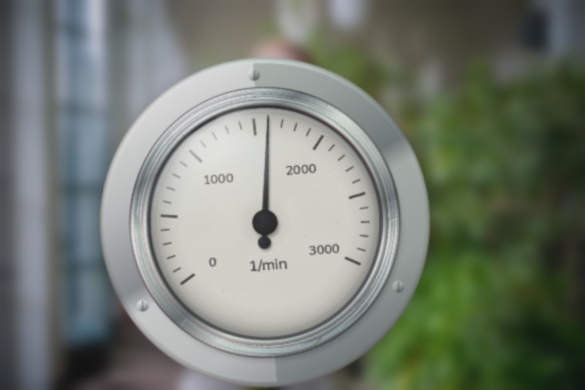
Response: 1600 rpm
